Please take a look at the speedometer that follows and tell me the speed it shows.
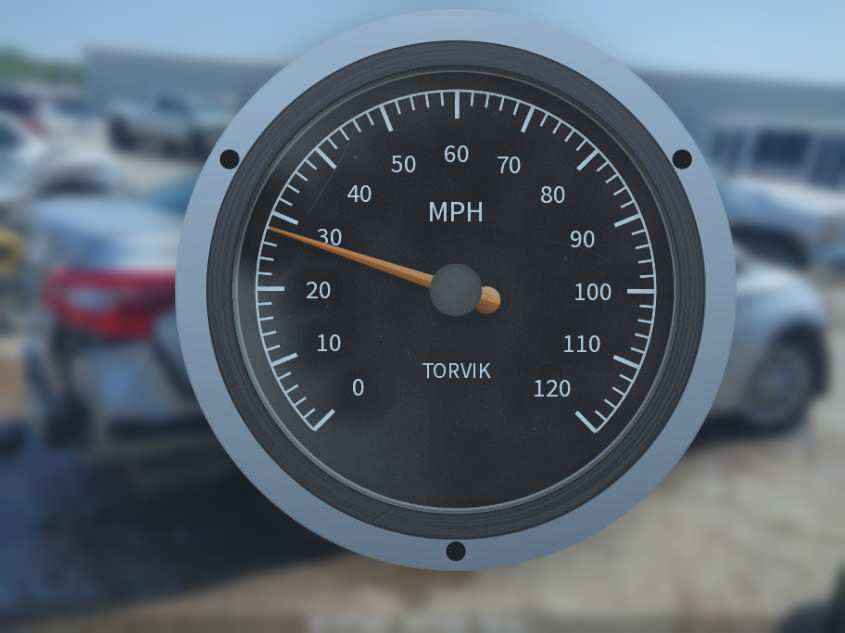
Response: 28 mph
